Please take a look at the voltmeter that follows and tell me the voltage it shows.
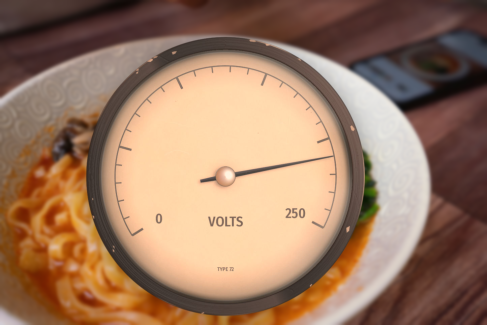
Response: 210 V
